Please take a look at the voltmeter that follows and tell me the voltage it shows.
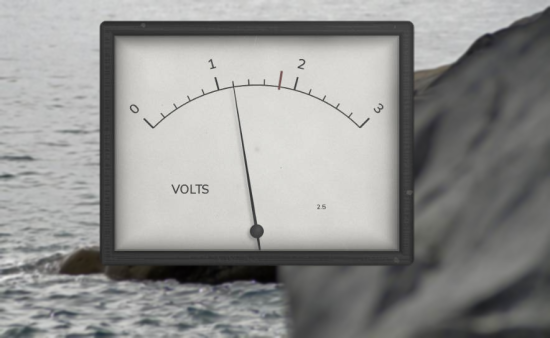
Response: 1.2 V
